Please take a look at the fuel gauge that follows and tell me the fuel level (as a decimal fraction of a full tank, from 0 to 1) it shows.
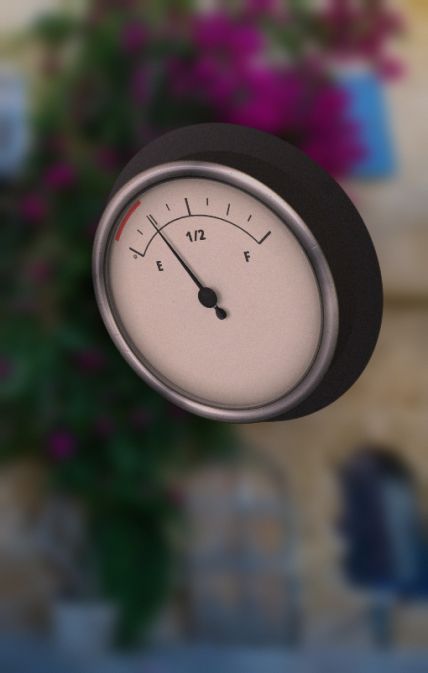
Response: 0.25
